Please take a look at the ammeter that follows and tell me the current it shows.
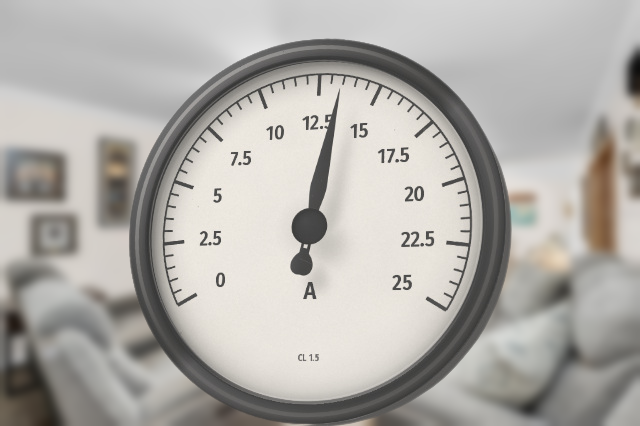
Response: 13.5 A
